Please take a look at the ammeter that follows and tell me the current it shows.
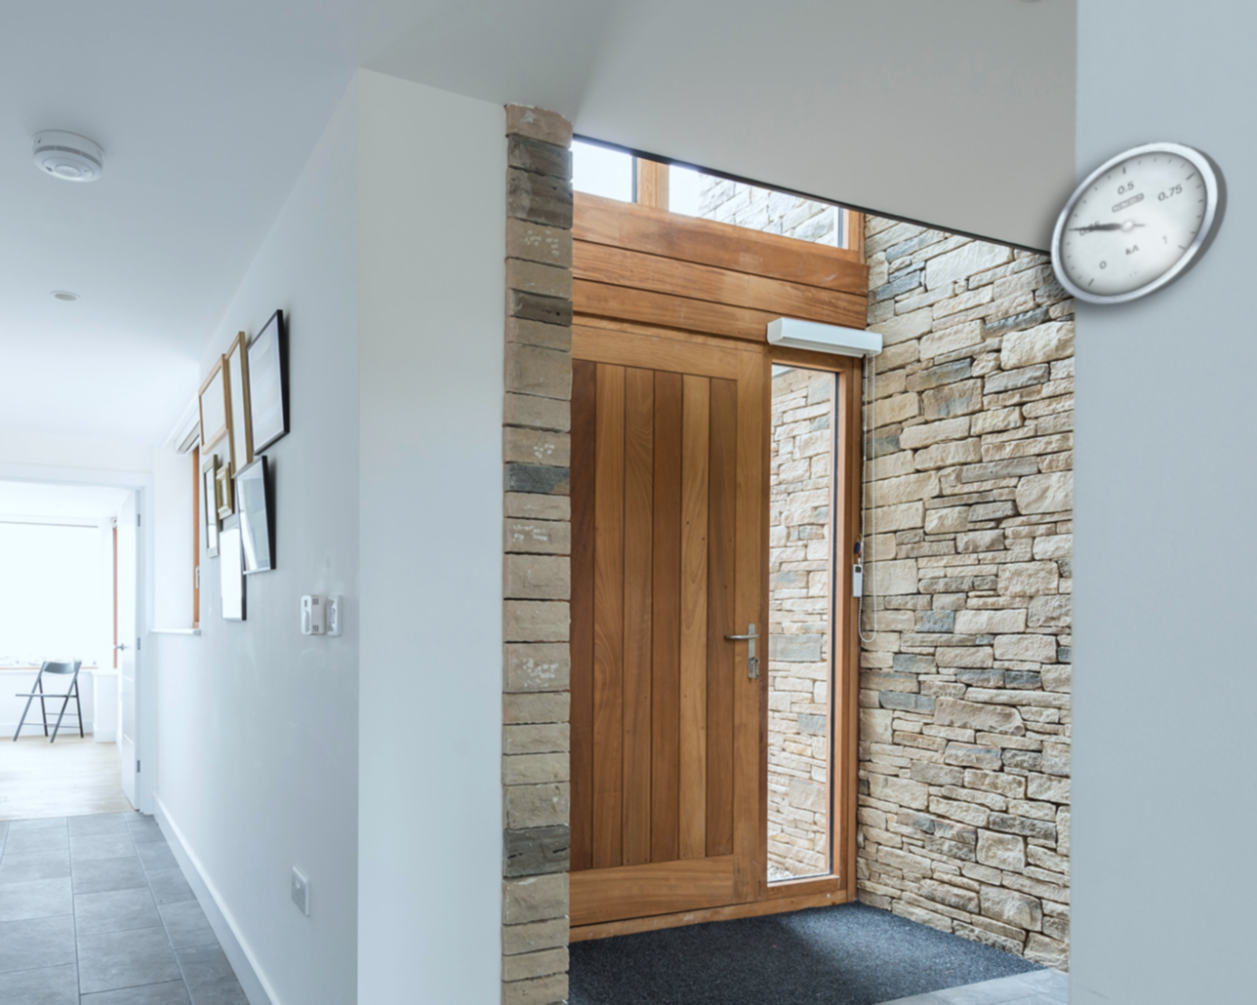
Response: 0.25 kA
